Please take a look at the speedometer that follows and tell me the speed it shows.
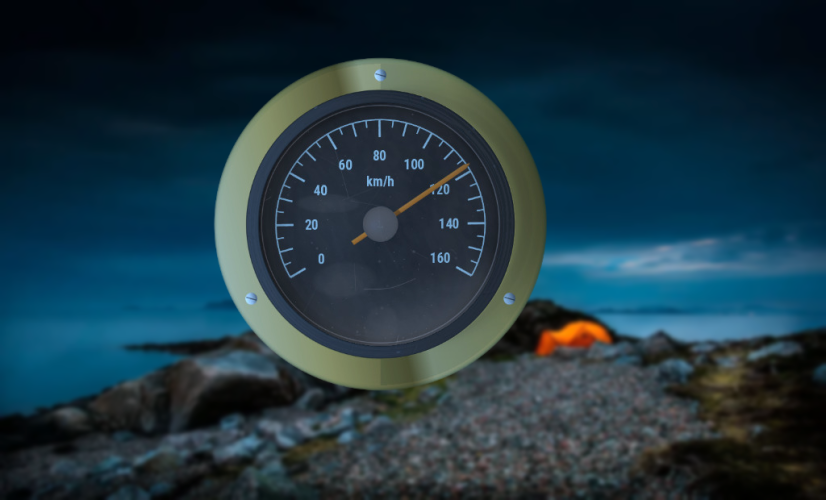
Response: 117.5 km/h
